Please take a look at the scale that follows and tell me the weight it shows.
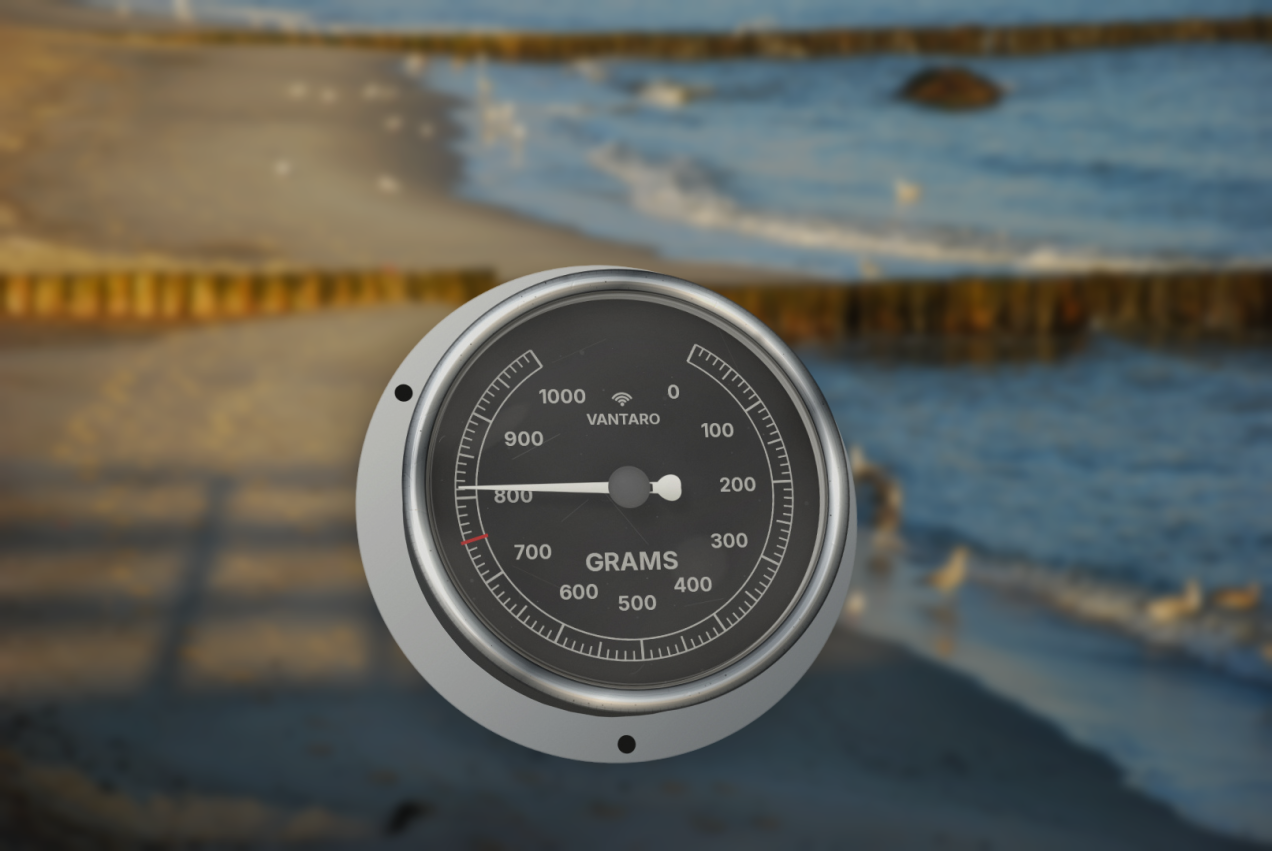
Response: 810 g
